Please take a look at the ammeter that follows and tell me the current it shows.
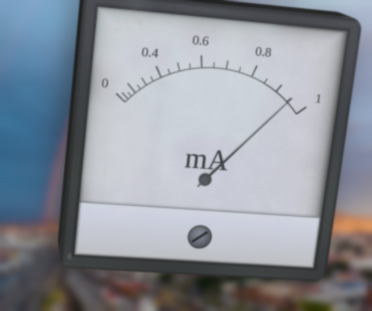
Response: 0.95 mA
